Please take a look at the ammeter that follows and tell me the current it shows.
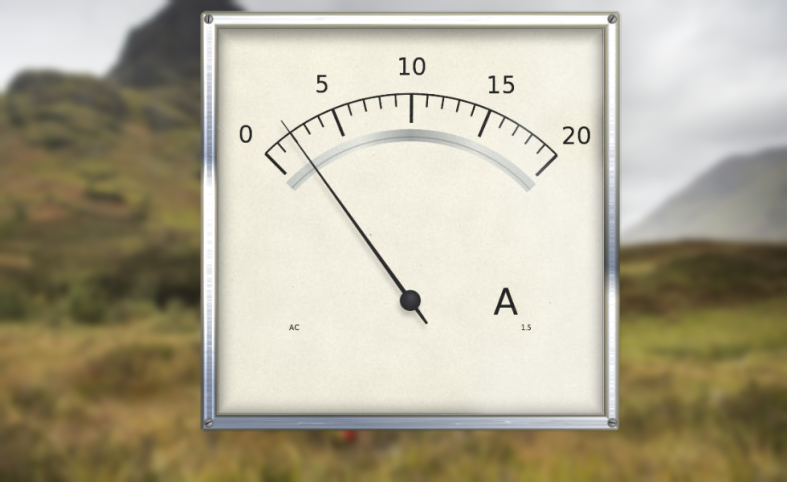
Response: 2 A
